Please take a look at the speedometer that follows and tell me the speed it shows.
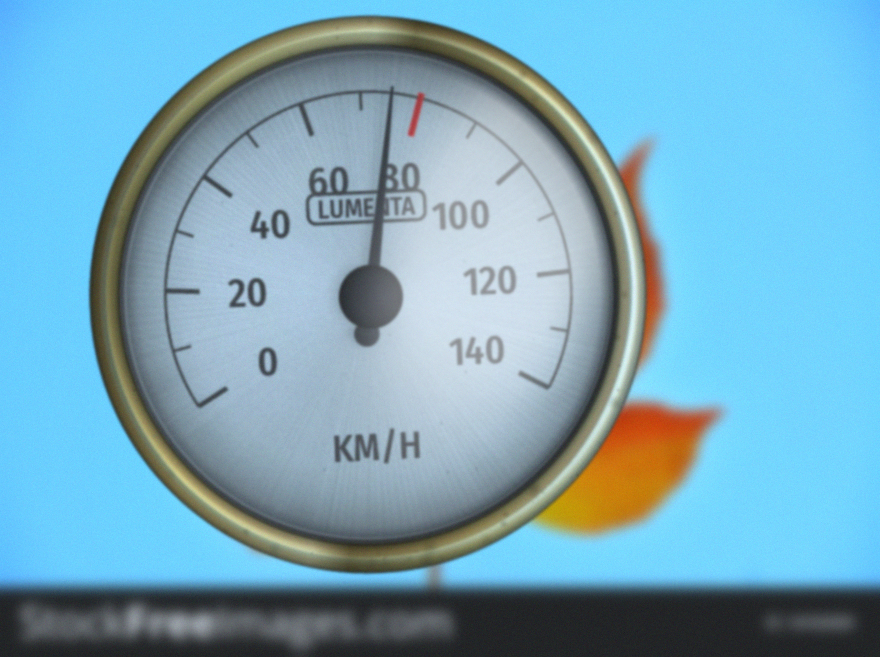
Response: 75 km/h
